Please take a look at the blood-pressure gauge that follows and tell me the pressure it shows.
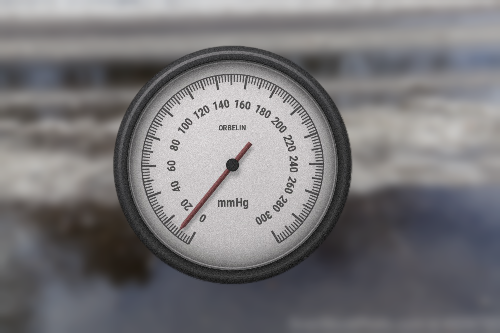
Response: 10 mmHg
